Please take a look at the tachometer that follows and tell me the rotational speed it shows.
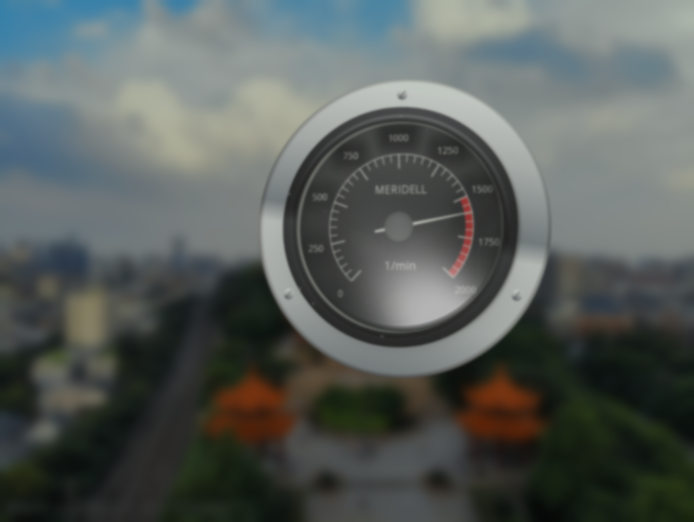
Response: 1600 rpm
